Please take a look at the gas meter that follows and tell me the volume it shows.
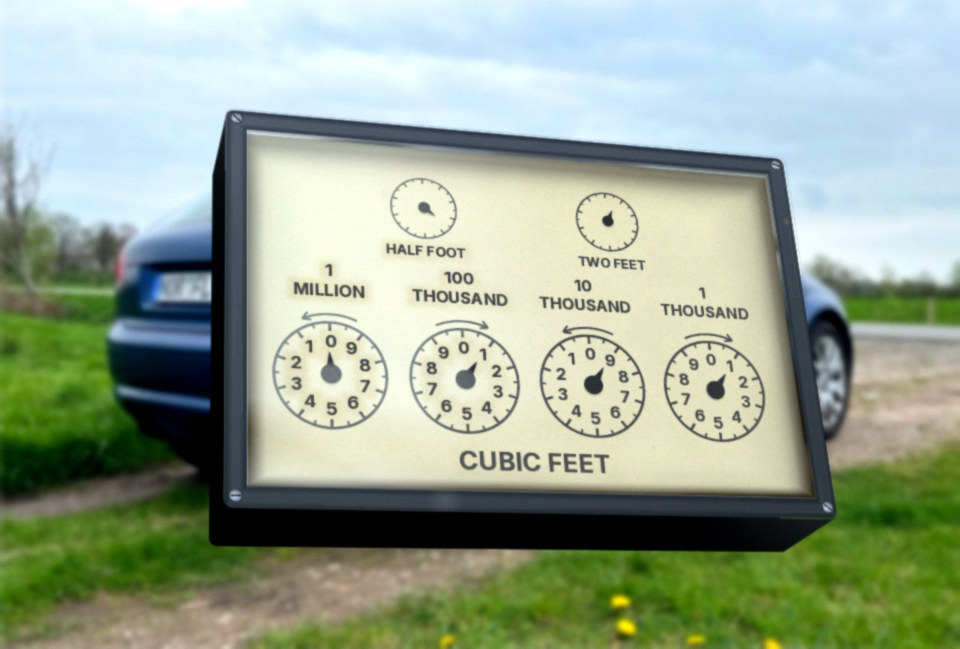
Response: 9100 ft³
